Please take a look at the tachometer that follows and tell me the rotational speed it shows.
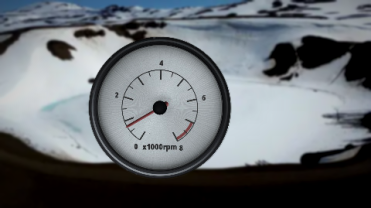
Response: 750 rpm
